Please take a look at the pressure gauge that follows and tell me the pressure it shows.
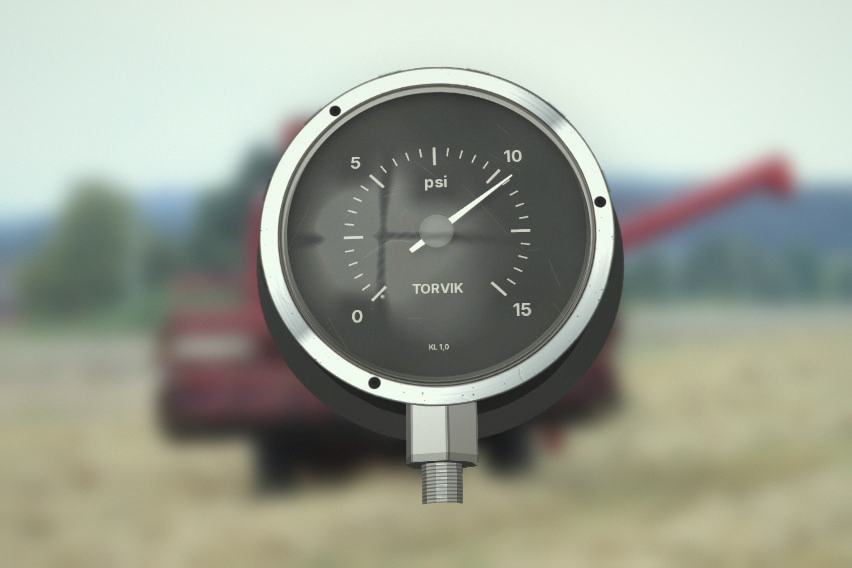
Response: 10.5 psi
